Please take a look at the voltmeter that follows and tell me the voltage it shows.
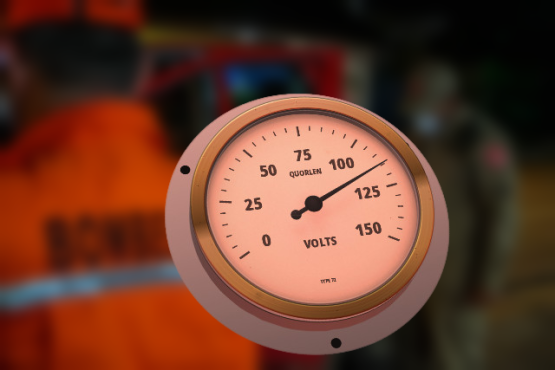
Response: 115 V
